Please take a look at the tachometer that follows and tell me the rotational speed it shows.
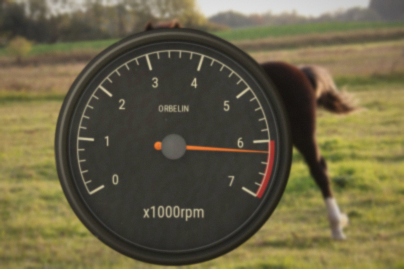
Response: 6200 rpm
